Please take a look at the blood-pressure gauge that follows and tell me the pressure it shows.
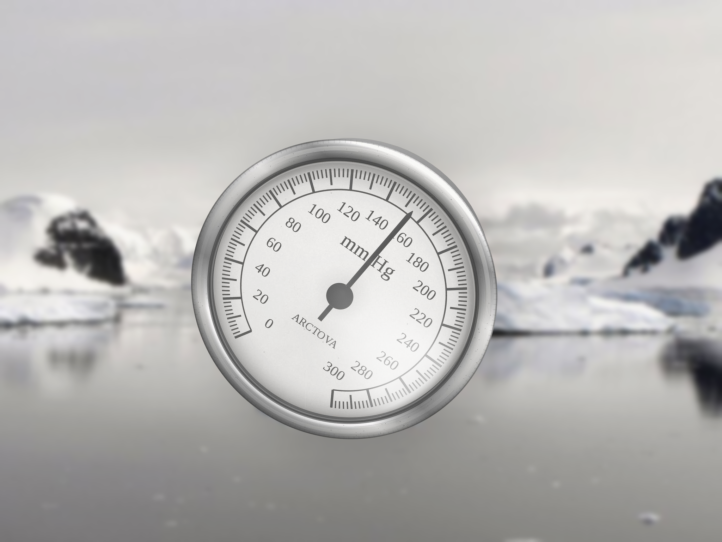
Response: 154 mmHg
